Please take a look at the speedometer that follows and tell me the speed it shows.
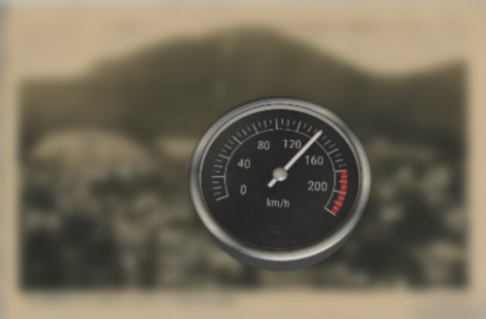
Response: 140 km/h
